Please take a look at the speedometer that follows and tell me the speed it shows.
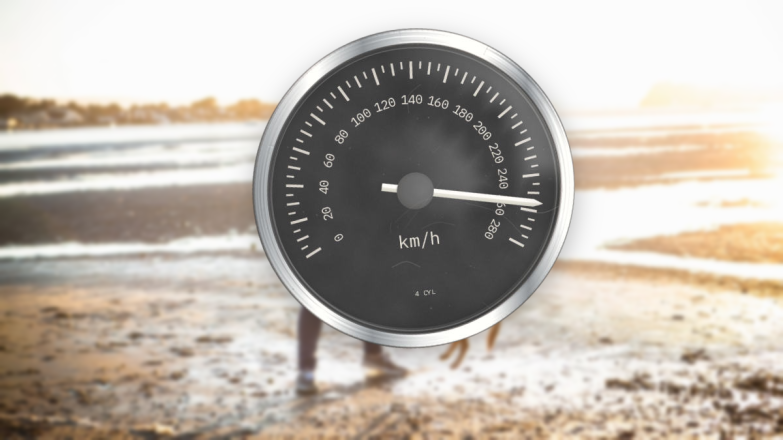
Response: 255 km/h
